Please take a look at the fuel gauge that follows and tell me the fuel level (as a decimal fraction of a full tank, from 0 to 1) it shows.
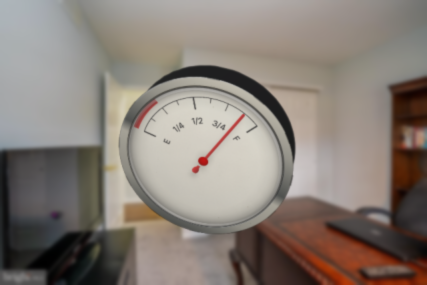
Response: 0.875
